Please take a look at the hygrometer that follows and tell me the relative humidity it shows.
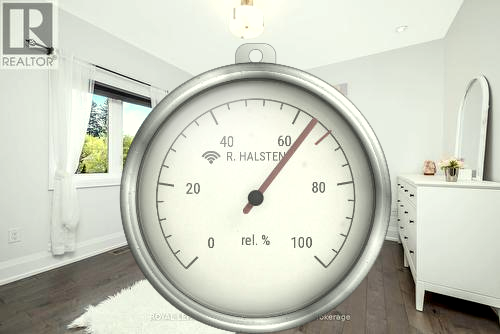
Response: 64 %
